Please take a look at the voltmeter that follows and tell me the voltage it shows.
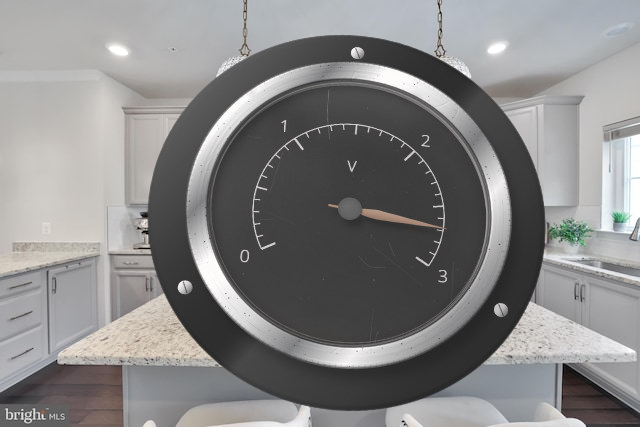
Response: 2.7 V
